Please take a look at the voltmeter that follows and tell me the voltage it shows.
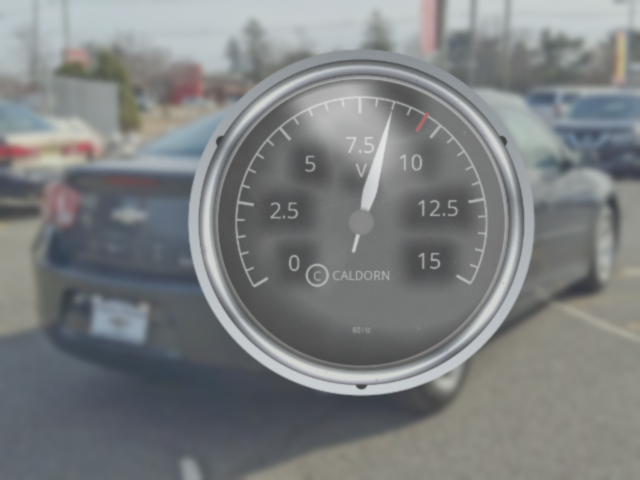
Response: 8.5 V
